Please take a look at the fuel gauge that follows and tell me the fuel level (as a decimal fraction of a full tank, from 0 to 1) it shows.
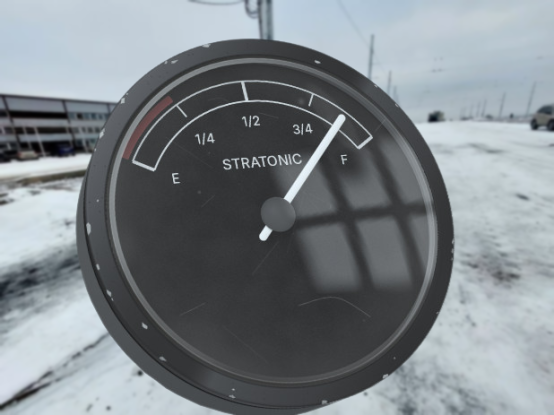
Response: 0.875
